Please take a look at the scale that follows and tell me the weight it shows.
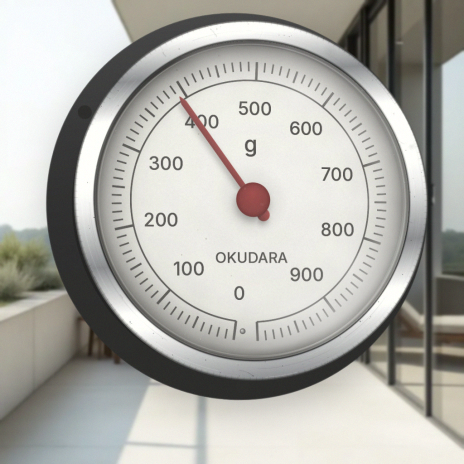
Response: 390 g
